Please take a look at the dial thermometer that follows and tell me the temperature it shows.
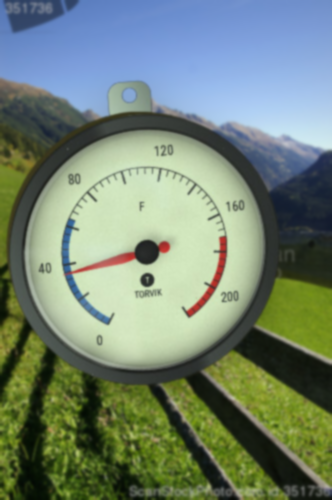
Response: 36 °F
